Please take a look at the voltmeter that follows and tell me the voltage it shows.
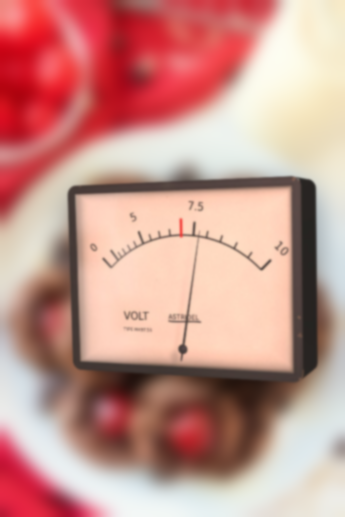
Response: 7.75 V
